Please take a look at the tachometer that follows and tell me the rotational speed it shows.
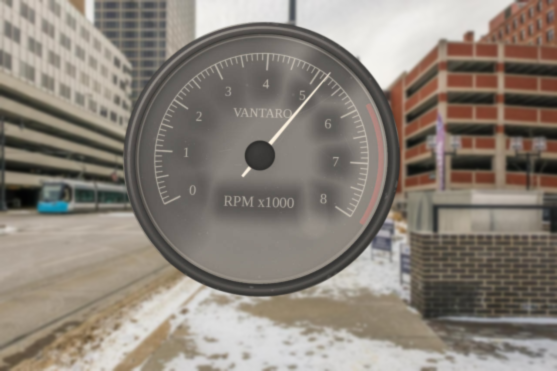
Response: 5200 rpm
